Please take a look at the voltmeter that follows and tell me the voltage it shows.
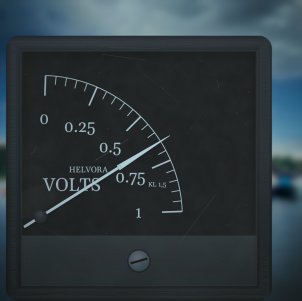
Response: 0.65 V
